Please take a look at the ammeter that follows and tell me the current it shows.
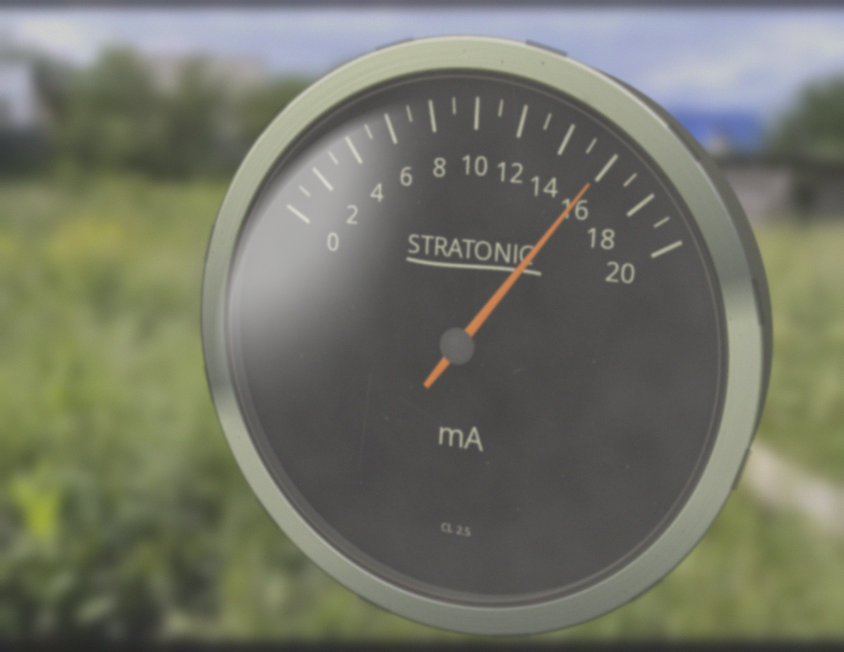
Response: 16 mA
